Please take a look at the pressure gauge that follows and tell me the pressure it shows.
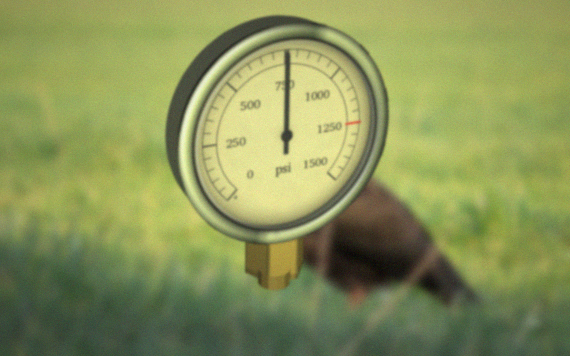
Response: 750 psi
